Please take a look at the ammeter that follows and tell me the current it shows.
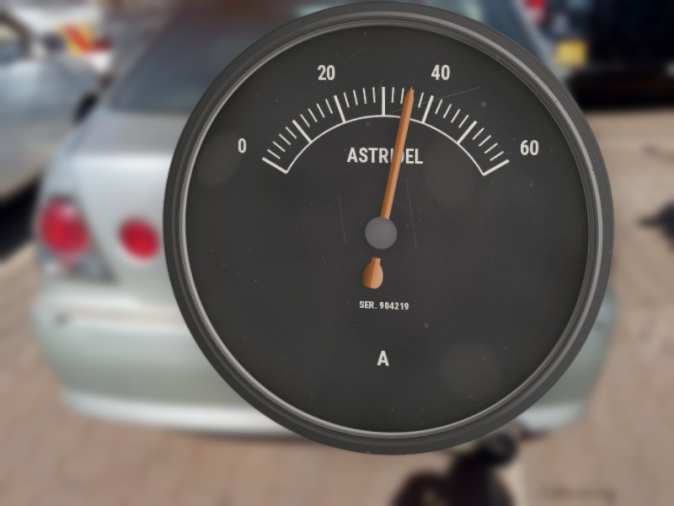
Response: 36 A
